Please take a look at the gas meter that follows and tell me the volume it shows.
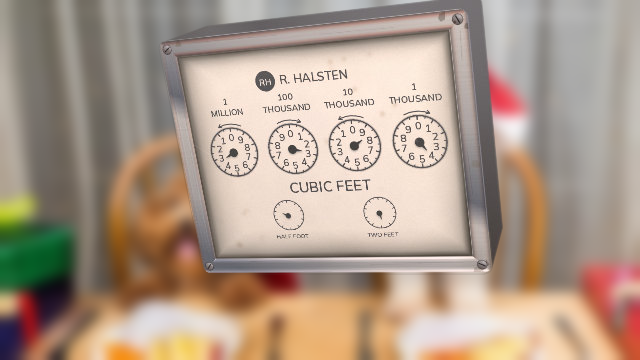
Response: 328400 ft³
